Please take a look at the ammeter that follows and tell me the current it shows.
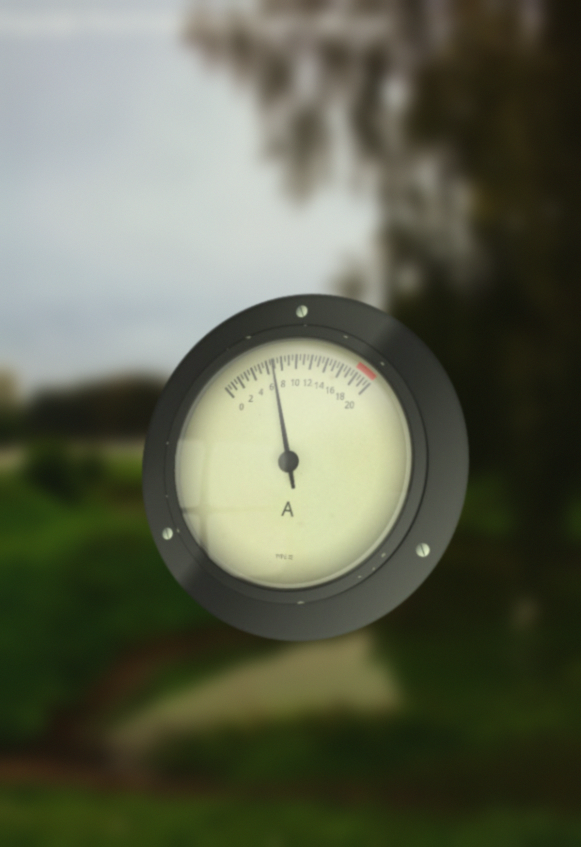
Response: 7 A
